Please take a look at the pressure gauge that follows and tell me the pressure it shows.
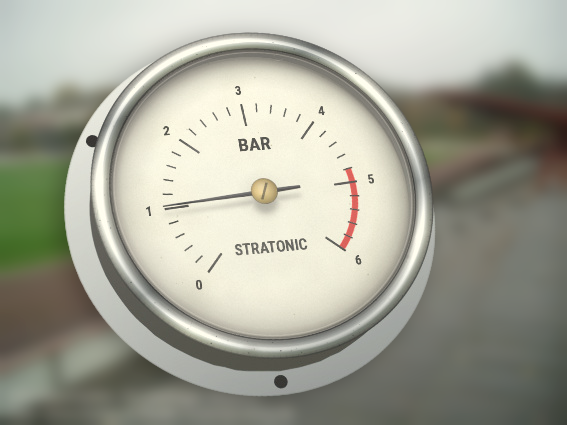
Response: 1 bar
